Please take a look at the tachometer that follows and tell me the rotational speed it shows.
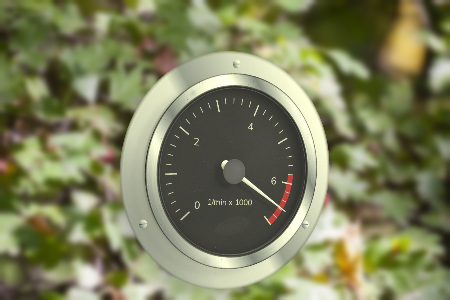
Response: 6600 rpm
